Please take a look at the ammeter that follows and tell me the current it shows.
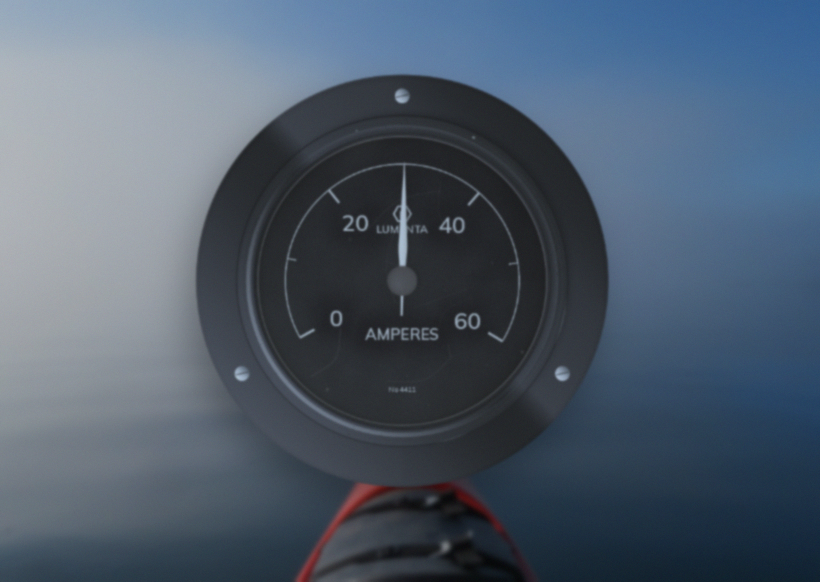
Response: 30 A
